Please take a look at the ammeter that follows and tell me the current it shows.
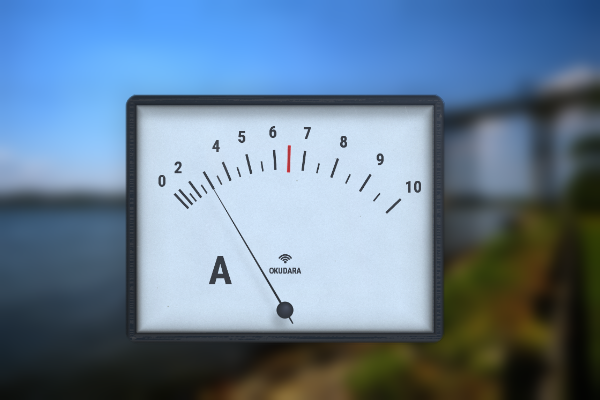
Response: 3 A
